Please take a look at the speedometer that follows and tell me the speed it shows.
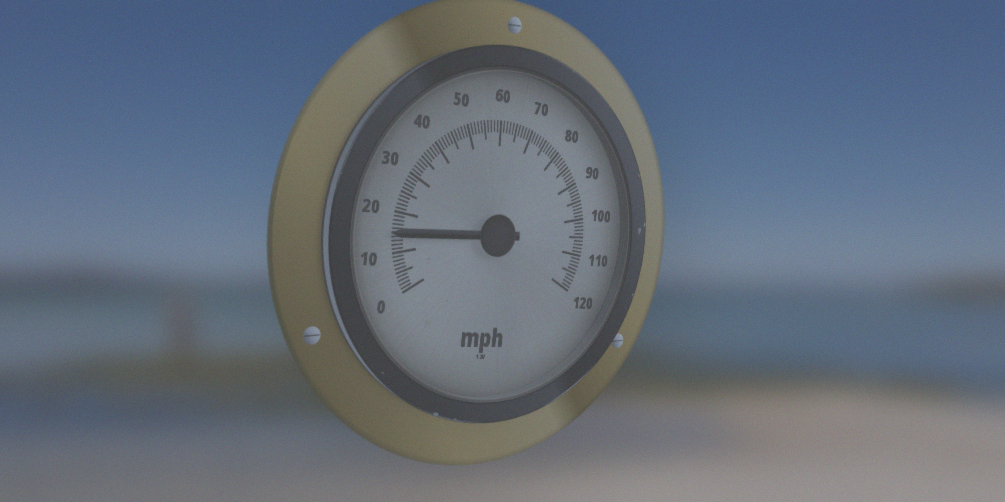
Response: 15 mph
